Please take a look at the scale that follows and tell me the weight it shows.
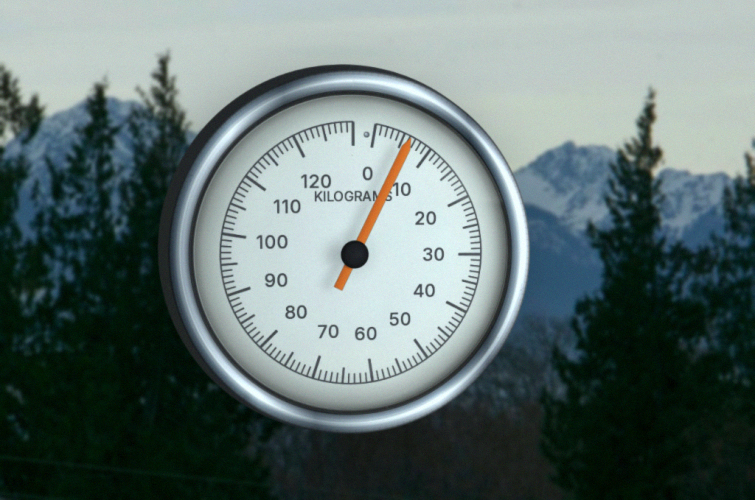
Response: 6 kg
